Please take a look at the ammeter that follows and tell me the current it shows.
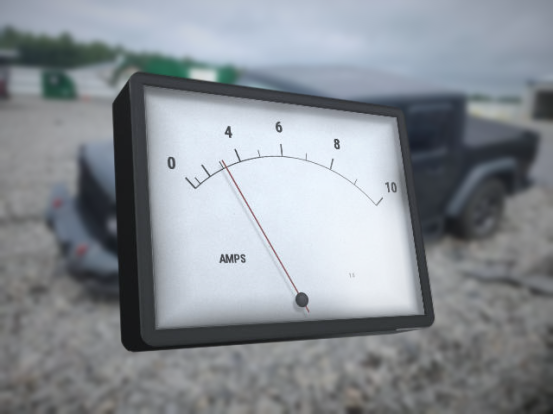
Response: 3 A
